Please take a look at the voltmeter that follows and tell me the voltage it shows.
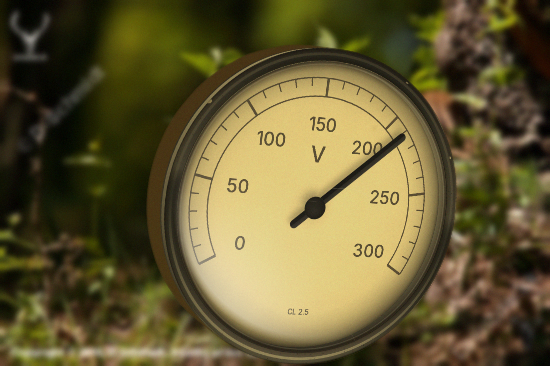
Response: 210 V
